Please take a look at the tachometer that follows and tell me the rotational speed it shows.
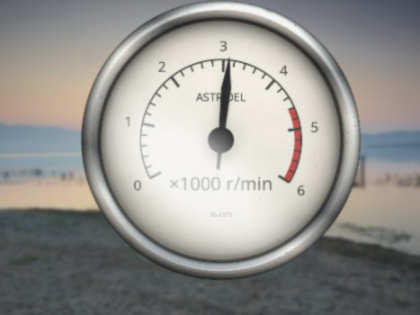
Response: 3100 rpm
